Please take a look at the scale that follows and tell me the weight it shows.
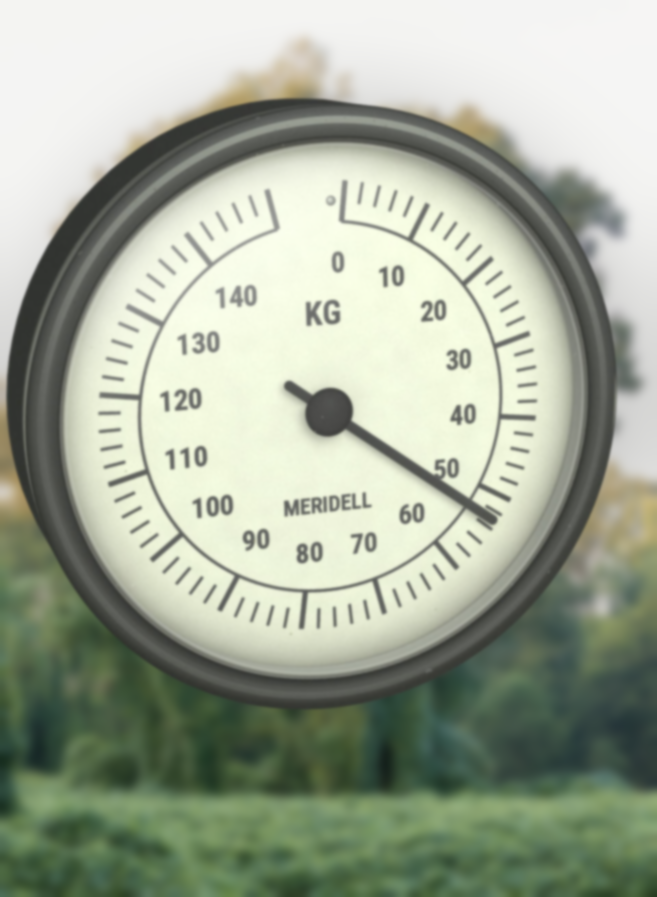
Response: 53 kg
